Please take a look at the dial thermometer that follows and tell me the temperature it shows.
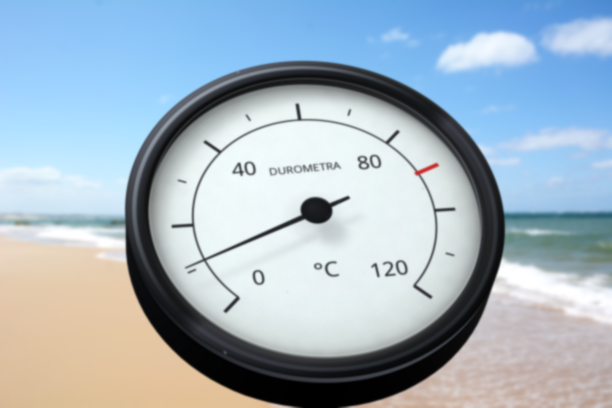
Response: 10 °C
